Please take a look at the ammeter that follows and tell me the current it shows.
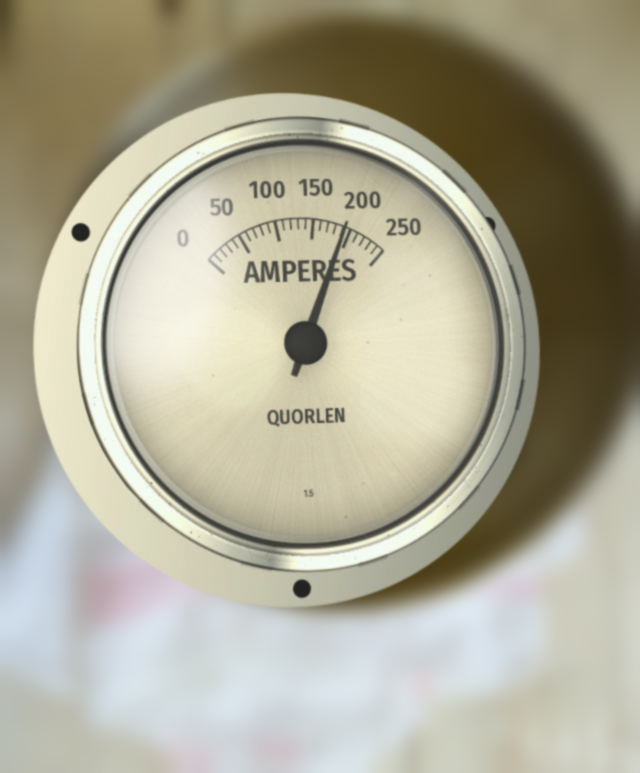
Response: 190 A
